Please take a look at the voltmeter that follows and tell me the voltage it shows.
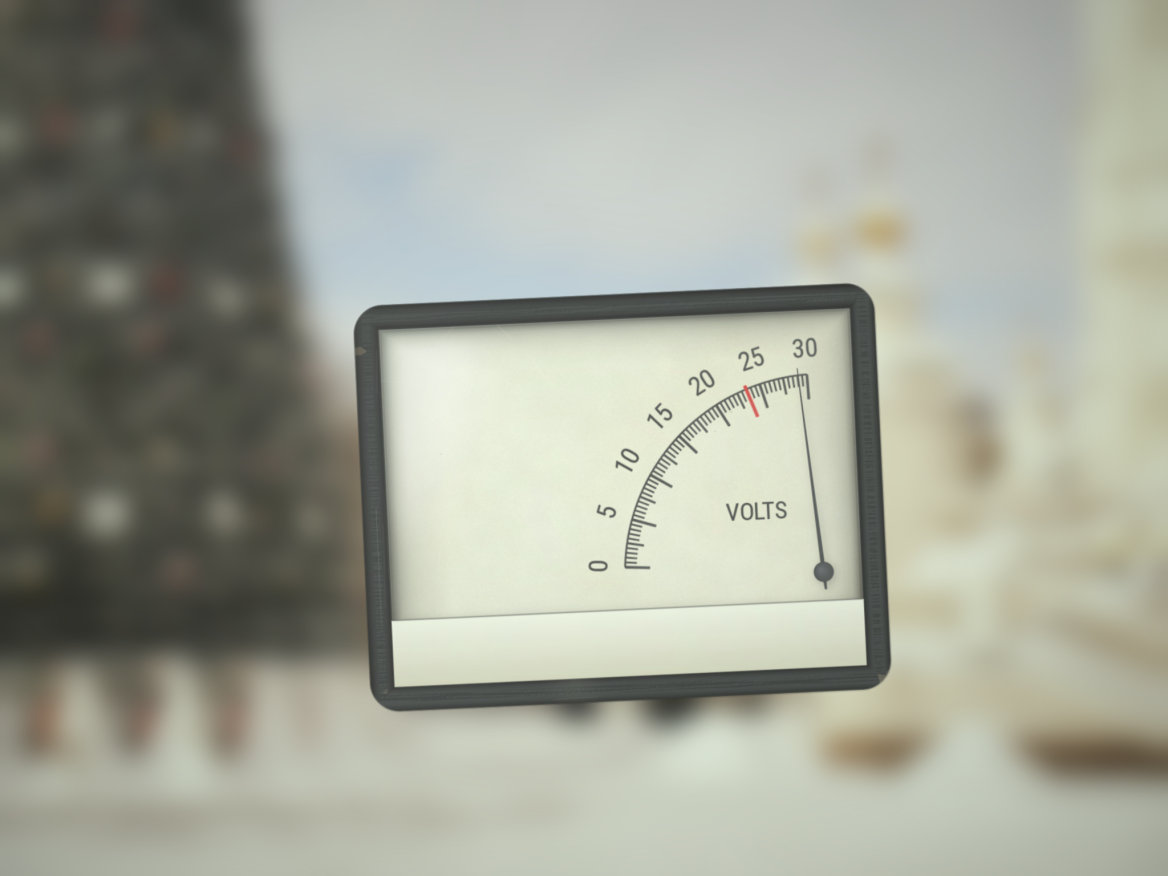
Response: 29 V
